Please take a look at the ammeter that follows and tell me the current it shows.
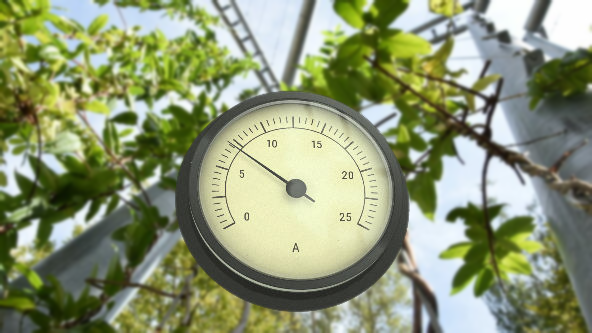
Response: 7 A
